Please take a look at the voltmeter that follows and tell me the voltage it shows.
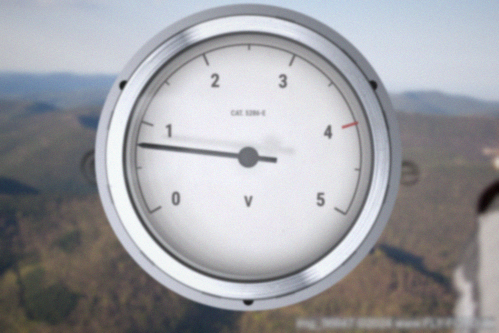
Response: 0.75 V
